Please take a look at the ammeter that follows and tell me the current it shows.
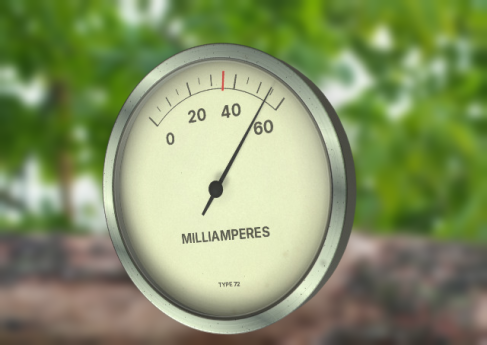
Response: 55 mA
